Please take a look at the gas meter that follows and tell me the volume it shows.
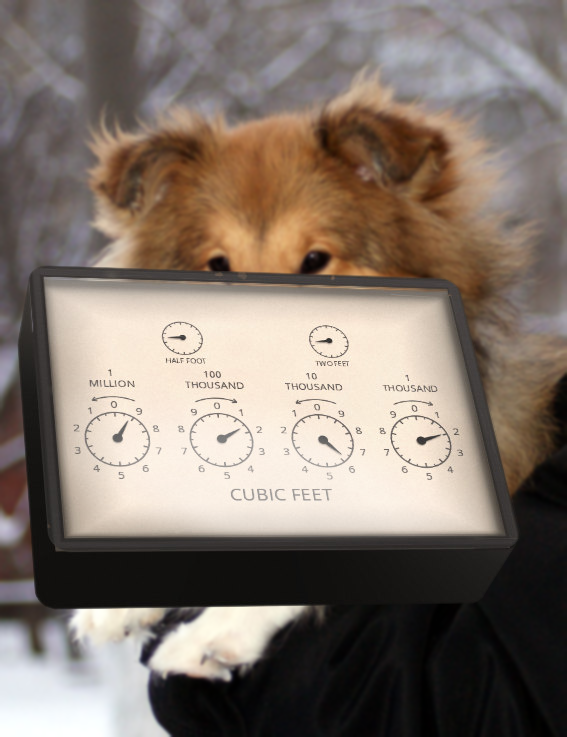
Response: 916200 ft³
